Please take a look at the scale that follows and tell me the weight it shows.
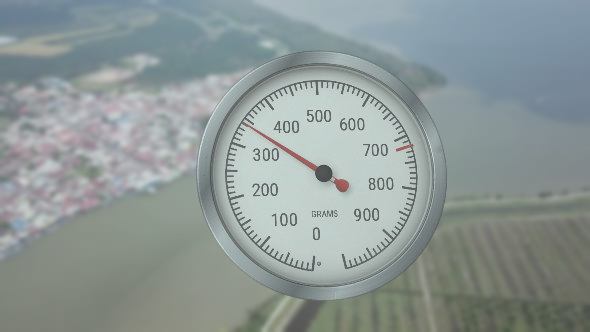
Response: 340 g
